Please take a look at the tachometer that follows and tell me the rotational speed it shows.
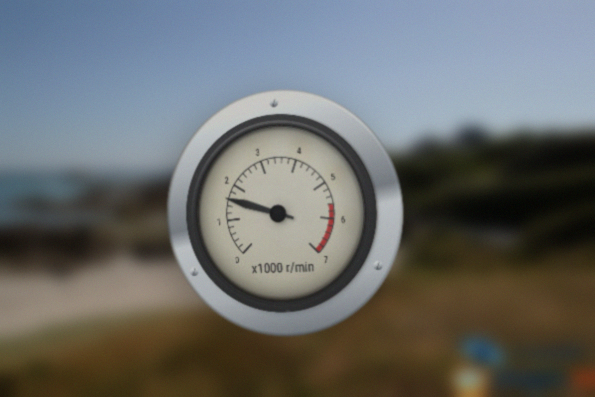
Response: 1600 rpm
